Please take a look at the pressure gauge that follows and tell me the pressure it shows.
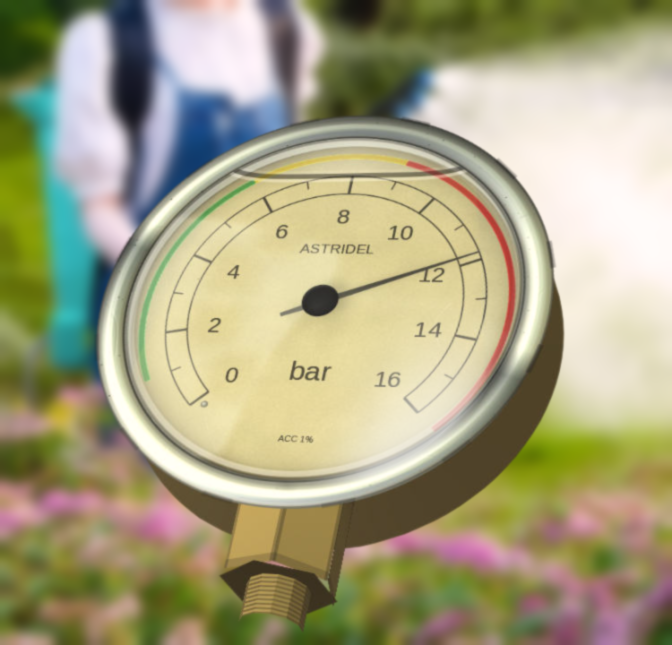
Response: 12 bar
